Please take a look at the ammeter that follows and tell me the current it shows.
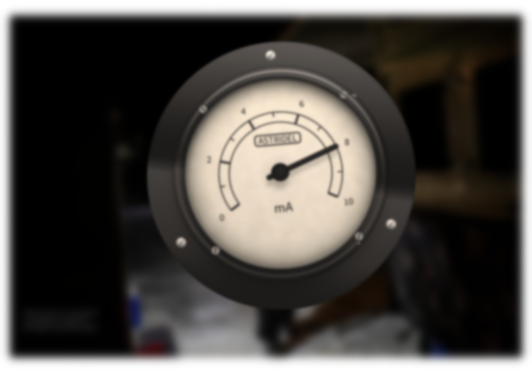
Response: 8 mA
